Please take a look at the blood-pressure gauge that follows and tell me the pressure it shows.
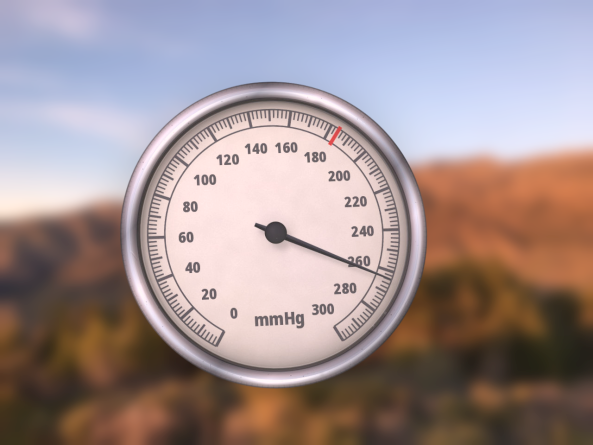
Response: 264 mmHg
